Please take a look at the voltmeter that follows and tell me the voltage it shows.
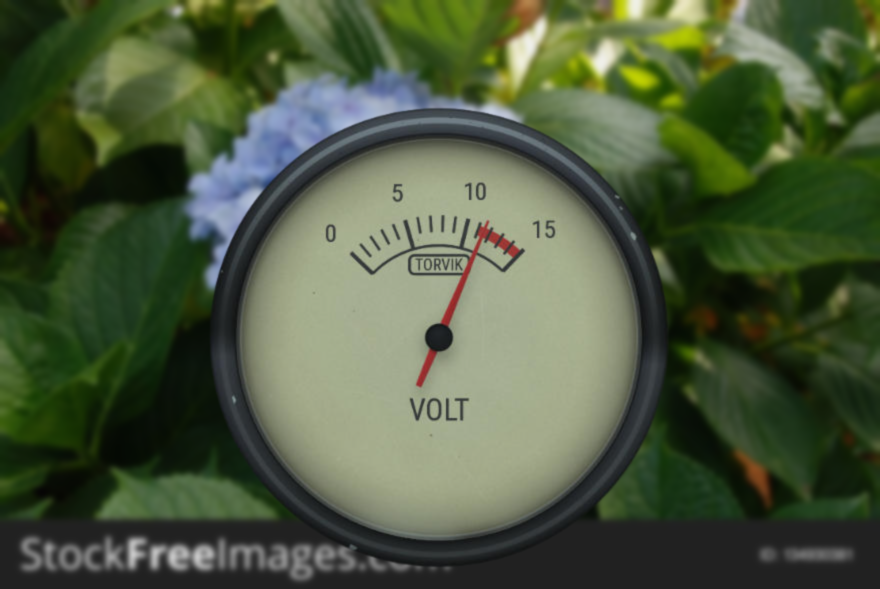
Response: 11.5 V
